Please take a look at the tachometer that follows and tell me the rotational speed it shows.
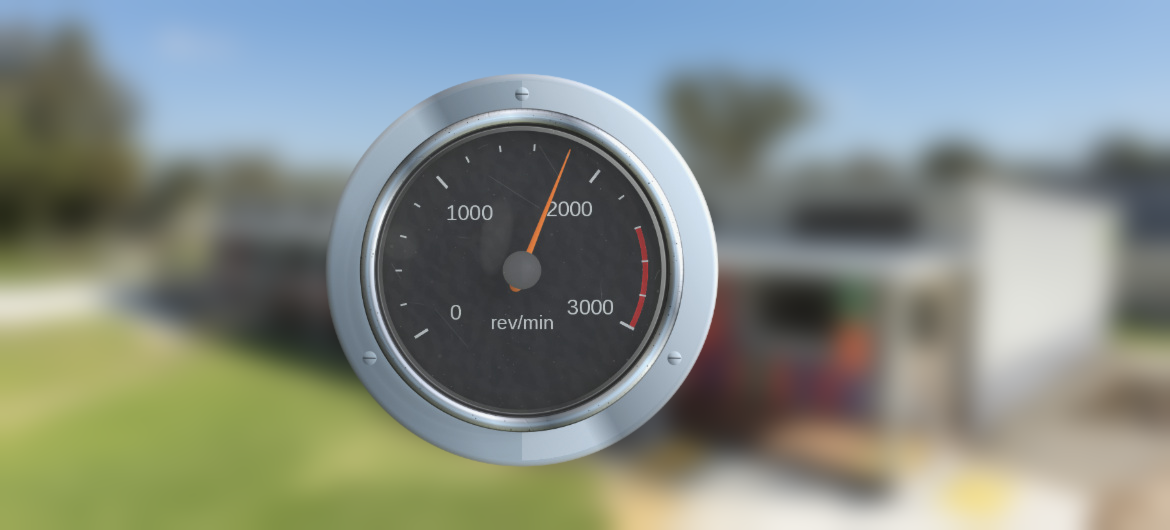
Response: 1800 rpm
